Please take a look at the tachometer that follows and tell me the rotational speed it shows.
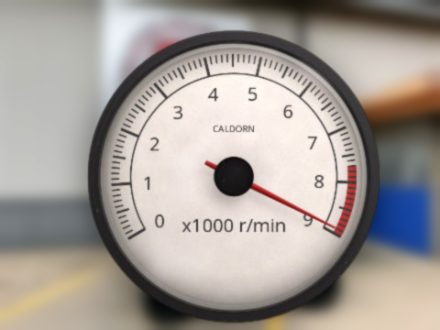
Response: 8900 rpm
